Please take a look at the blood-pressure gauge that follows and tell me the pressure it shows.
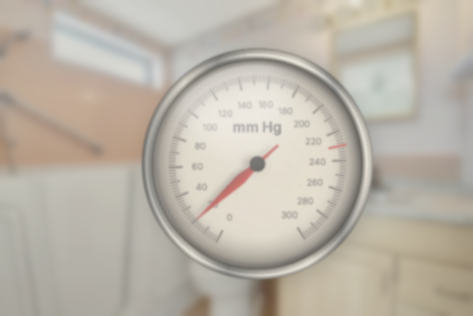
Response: 20 mmHg
